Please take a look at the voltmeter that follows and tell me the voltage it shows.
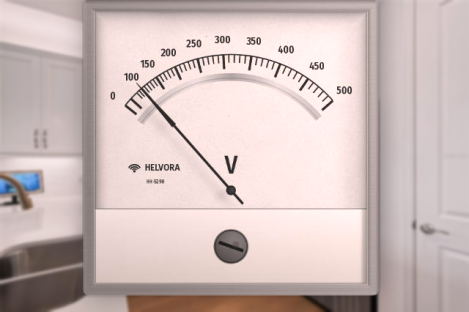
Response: 100 V
